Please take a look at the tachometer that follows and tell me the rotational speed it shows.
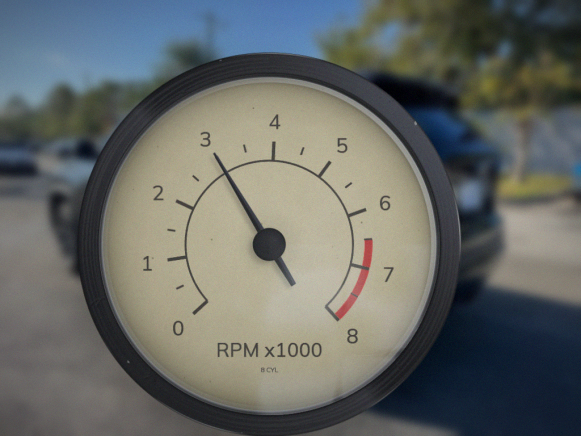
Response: 3000 rpm
